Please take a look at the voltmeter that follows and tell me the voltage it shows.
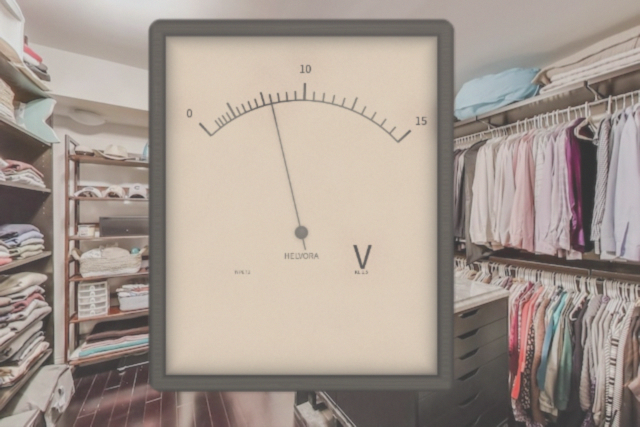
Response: 8 V
